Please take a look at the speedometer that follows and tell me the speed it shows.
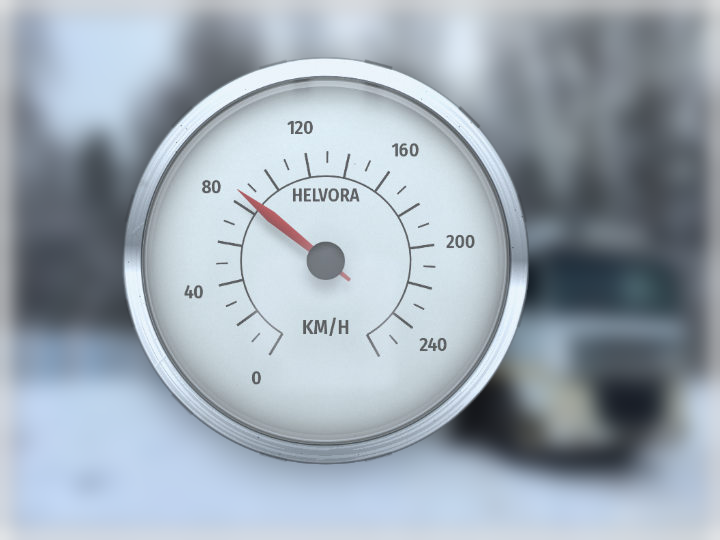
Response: 85 km/h
